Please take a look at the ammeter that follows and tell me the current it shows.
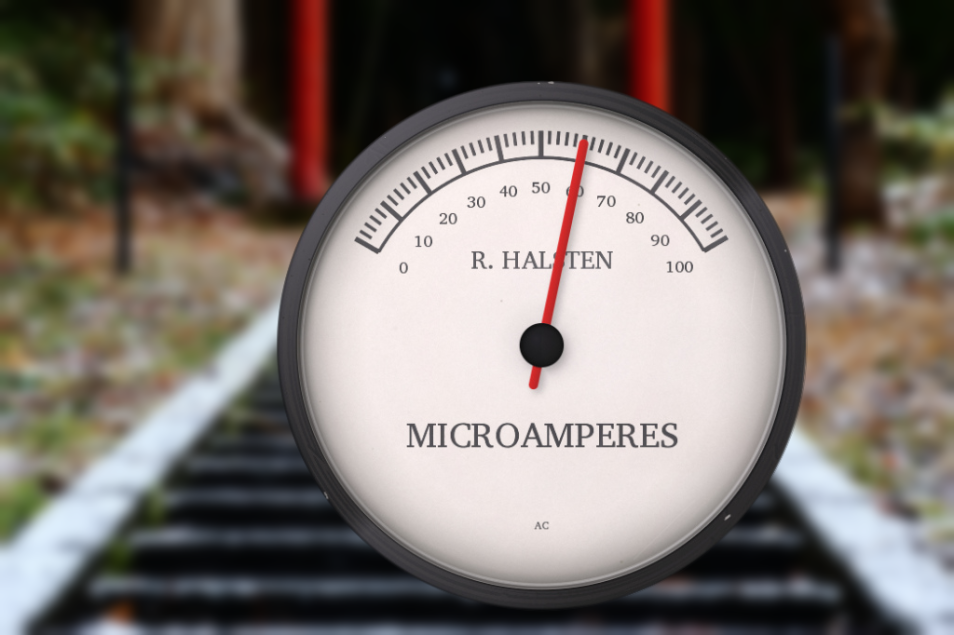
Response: 60 µA
